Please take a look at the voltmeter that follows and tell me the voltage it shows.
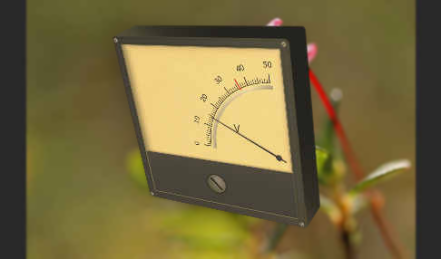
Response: 15 V
